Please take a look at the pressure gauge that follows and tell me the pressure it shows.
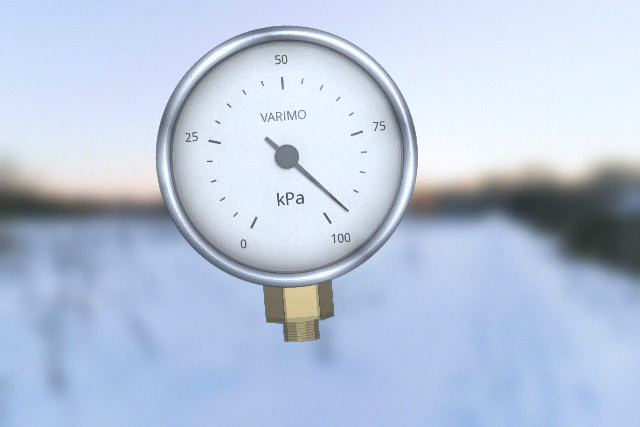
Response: 95 kPa
